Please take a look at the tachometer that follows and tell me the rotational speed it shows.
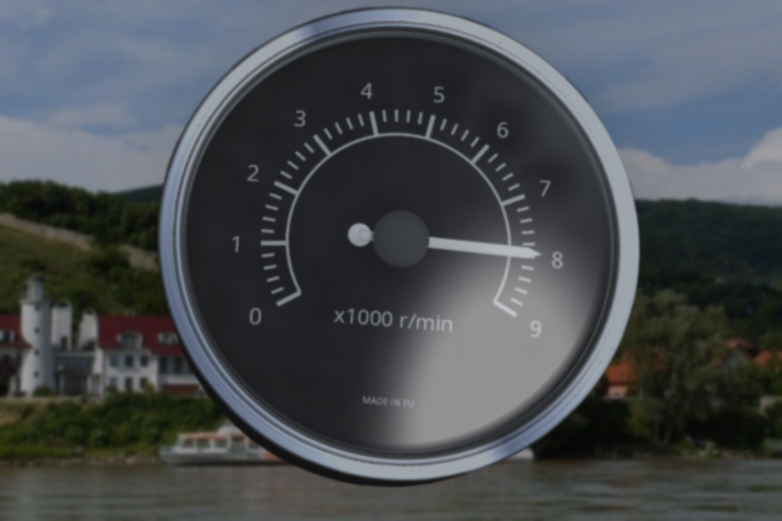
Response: 8000 rpm
